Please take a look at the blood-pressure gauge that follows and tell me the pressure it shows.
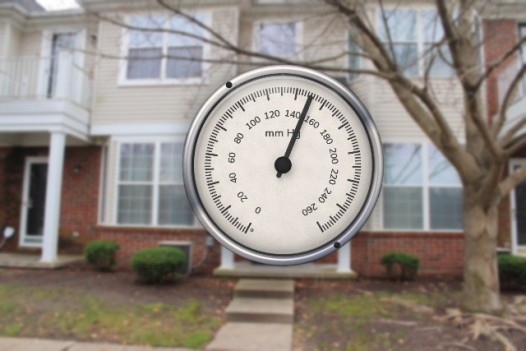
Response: 150 mmHg
